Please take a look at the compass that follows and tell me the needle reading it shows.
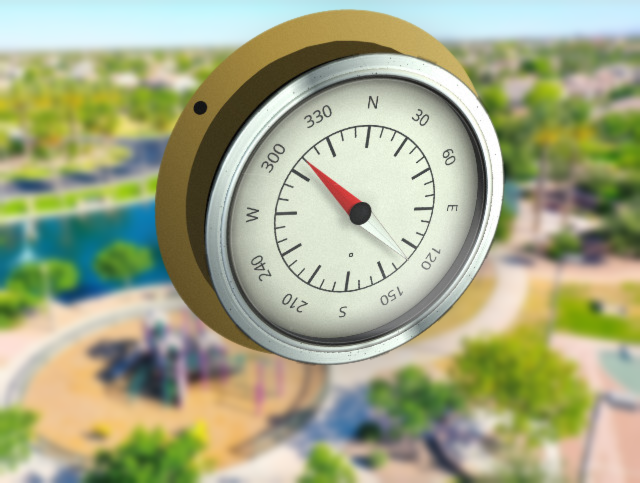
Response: 310 °
